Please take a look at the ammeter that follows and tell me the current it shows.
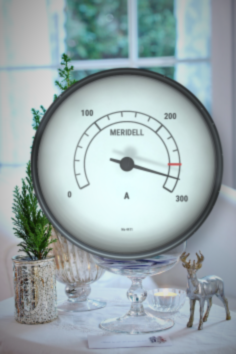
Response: 280 A
